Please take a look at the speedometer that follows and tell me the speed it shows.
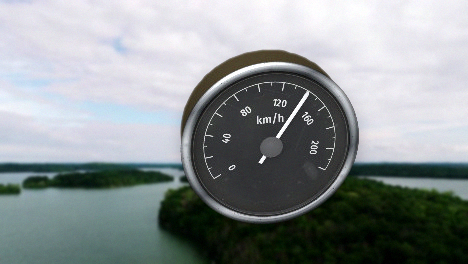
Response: 140 km/h
